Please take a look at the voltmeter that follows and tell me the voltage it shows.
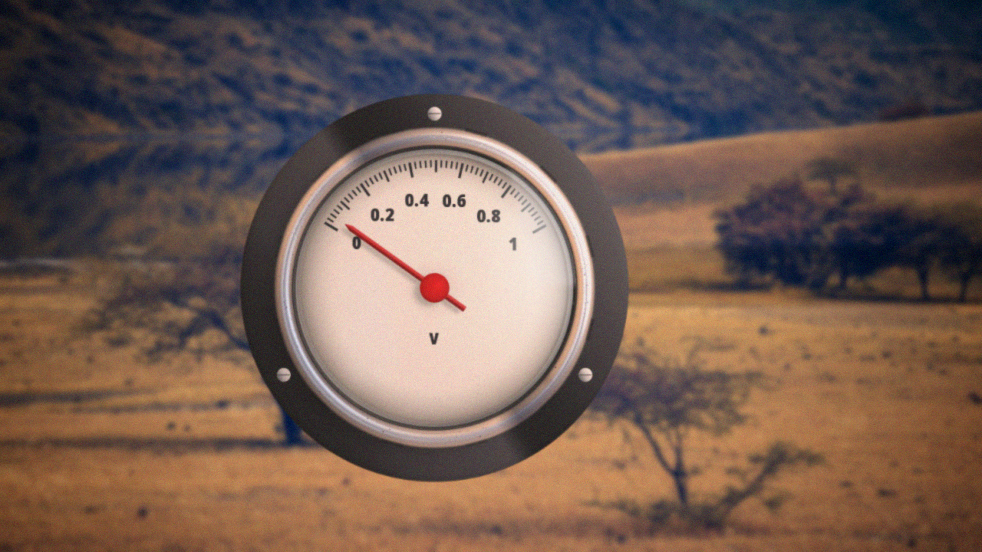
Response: 0.04 V
